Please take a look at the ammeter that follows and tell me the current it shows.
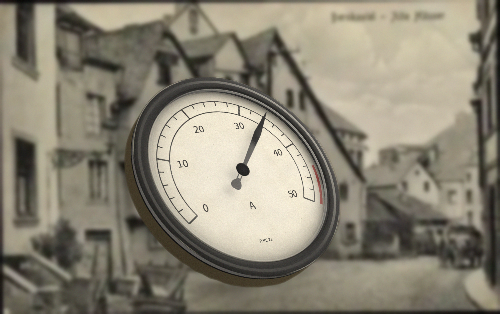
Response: 34 A
